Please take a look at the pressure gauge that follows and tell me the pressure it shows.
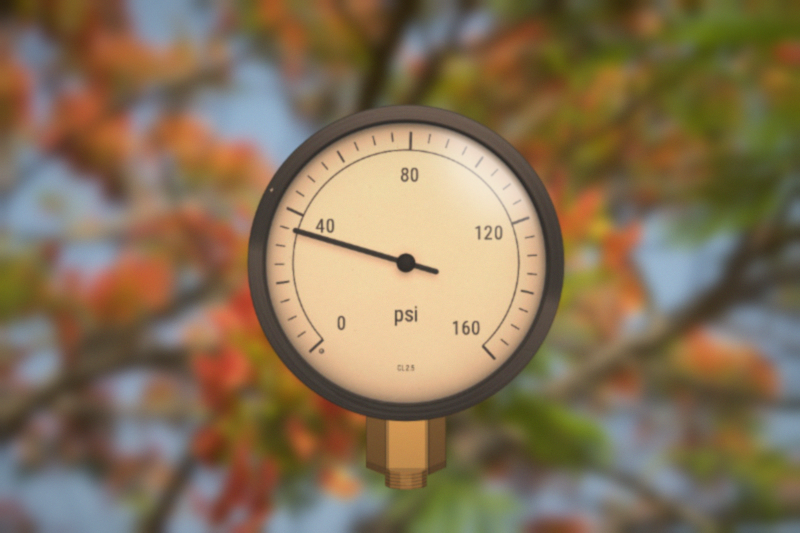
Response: 35 psi
